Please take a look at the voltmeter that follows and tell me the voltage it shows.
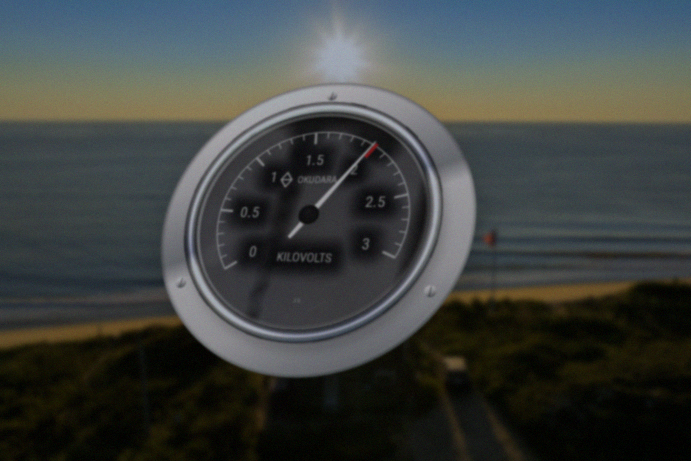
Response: 2 kV
